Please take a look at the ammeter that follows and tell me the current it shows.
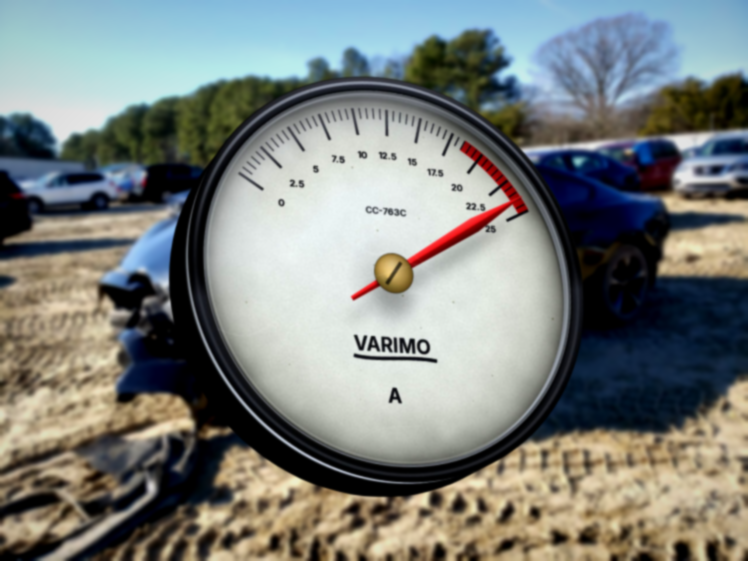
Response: 24 A
